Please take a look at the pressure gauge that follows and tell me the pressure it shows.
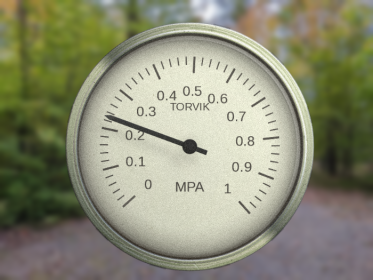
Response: 0.23 MPa
